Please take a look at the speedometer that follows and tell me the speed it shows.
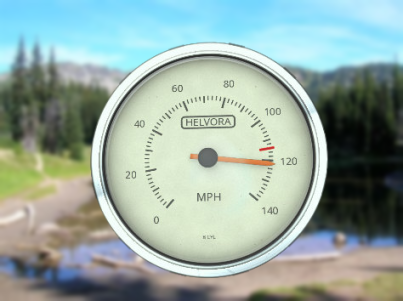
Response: 122 mph
